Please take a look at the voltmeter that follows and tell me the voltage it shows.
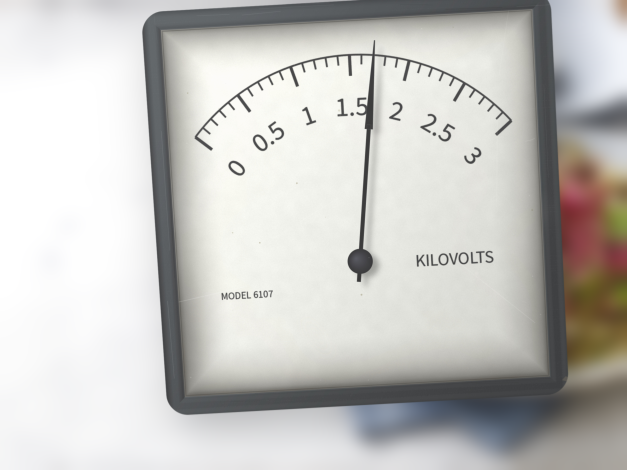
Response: 1.7 kV
